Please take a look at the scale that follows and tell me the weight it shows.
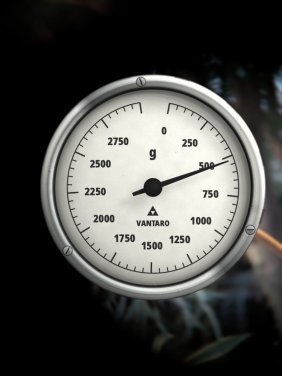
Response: 525 g
